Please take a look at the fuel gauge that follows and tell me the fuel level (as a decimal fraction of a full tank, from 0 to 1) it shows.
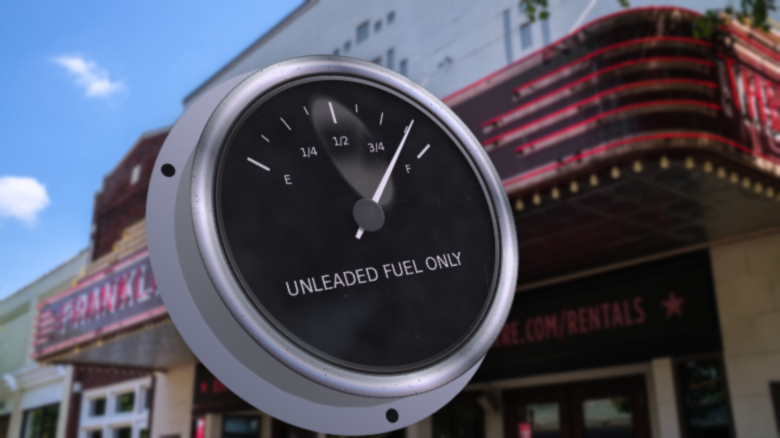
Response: 0.875
